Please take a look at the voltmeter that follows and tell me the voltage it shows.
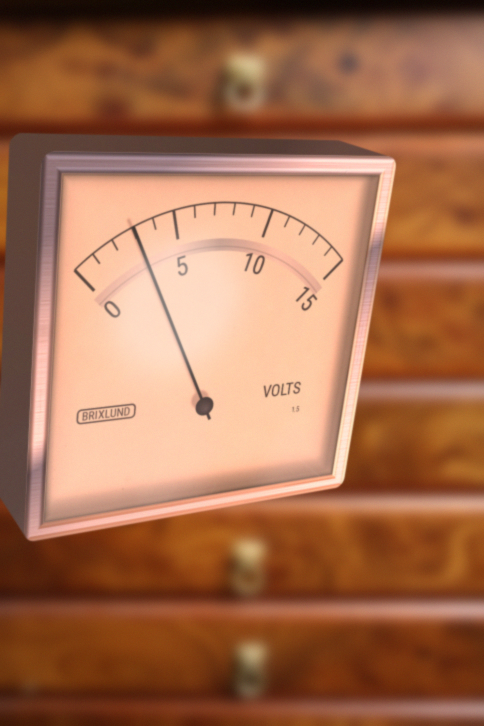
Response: 3 V
